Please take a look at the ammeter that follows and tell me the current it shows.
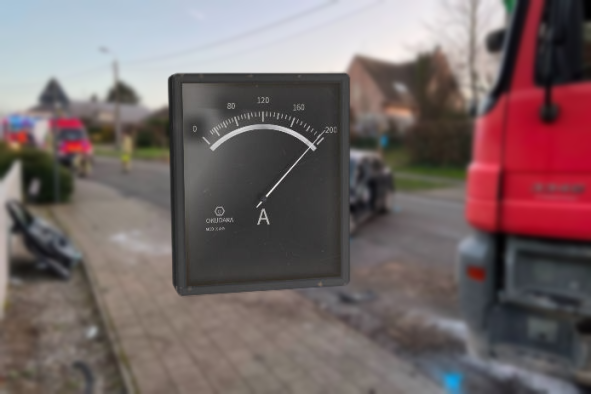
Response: 195 A
